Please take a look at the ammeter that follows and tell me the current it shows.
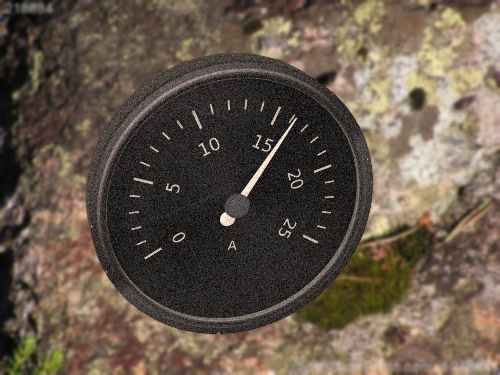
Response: 16 A
